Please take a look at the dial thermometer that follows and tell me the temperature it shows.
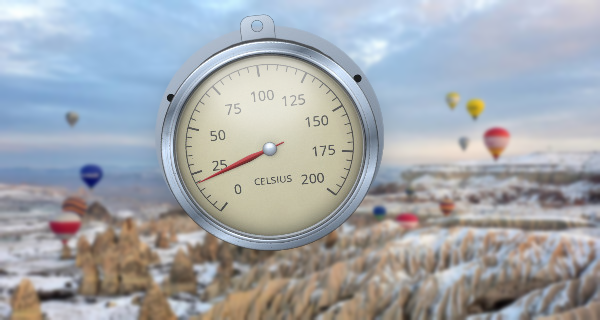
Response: 20 °C
